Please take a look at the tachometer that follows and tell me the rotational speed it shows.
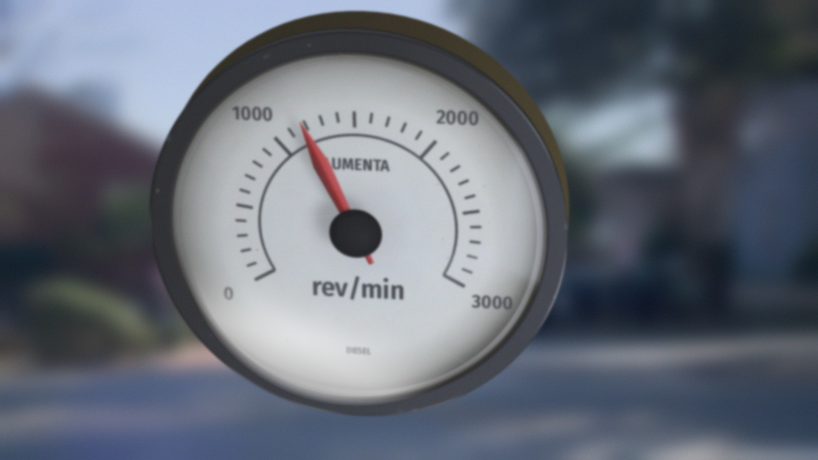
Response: 1200 rpm
